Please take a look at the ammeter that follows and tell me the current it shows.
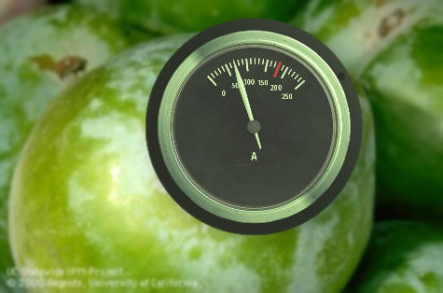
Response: 70 A
